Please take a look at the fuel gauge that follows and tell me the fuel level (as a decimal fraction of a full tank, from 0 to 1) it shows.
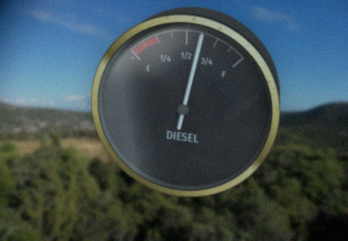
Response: 0.625
